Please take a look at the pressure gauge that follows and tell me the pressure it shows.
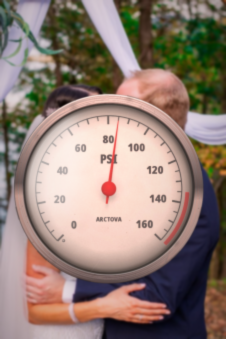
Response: 85 psi
